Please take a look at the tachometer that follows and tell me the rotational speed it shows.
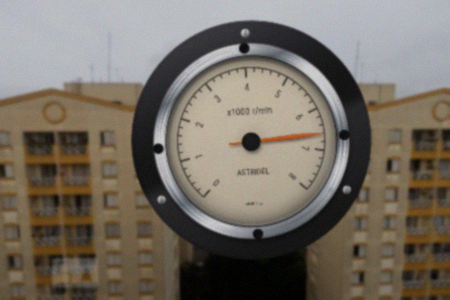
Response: 6600 rpm
